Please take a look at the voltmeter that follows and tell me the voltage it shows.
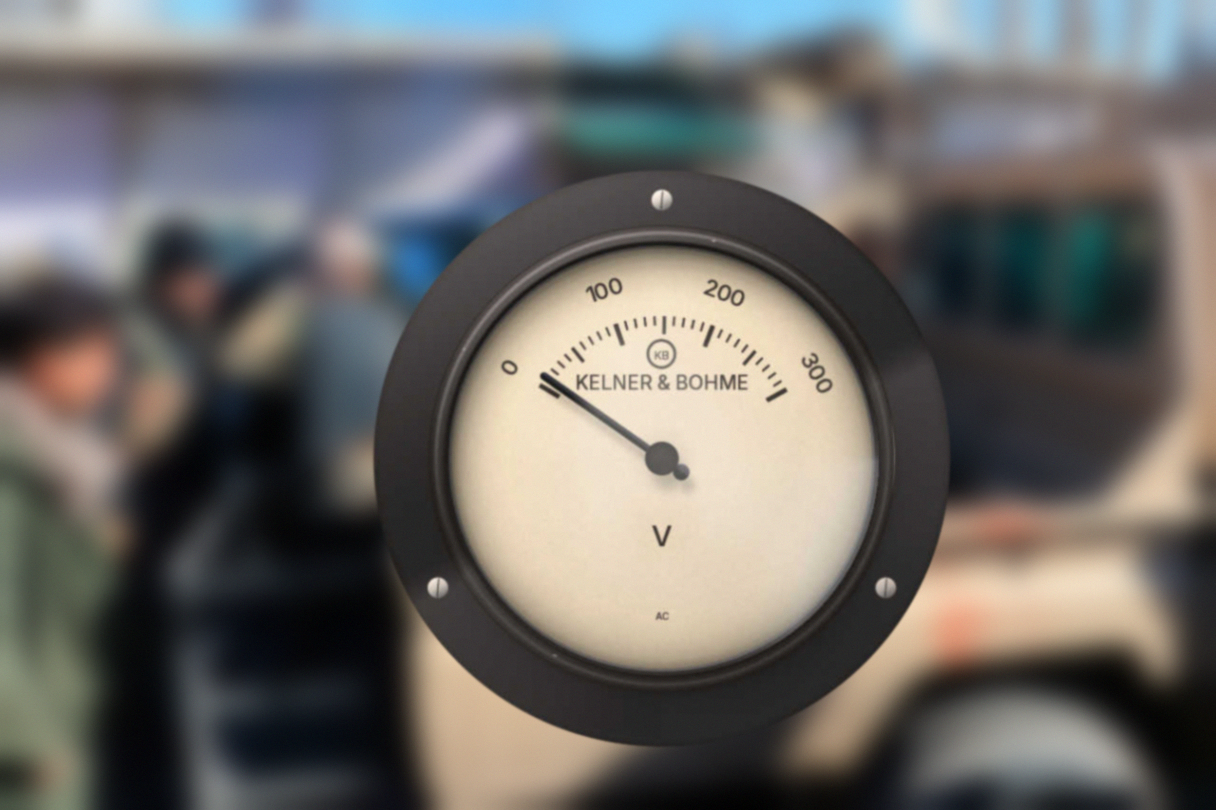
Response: 10 V
